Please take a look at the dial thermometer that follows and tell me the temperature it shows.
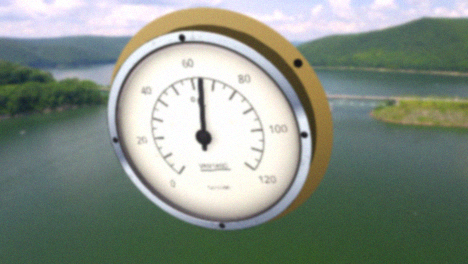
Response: 65 °C
